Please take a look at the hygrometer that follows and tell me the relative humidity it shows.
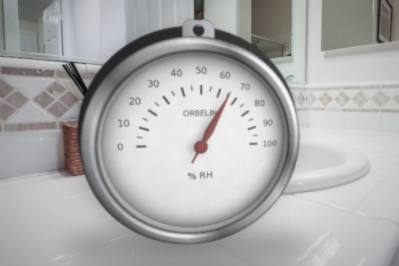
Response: 65 %
